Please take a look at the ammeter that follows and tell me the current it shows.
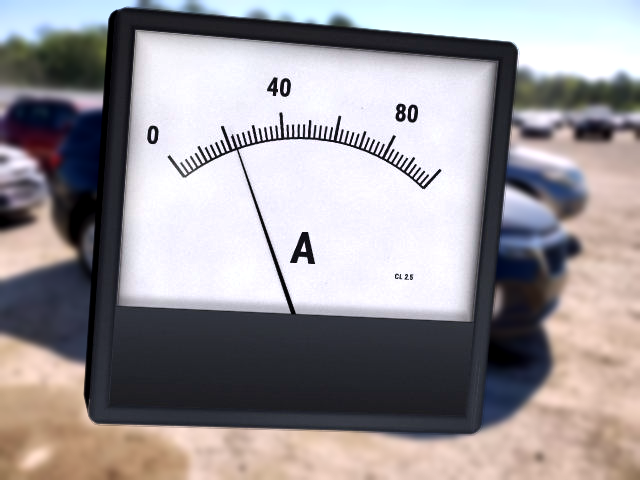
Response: 22 A
